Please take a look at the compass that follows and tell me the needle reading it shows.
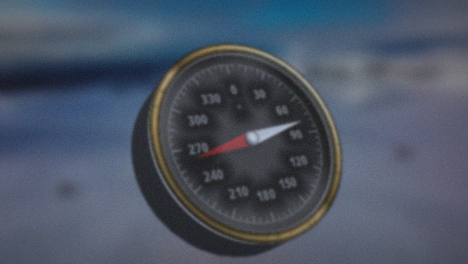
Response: 260 °
